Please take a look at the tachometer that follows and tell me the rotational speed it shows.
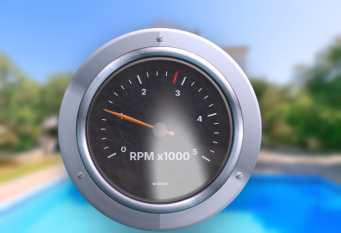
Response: 1000 rpm
